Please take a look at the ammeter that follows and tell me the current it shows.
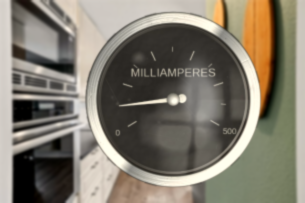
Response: 50 mA
